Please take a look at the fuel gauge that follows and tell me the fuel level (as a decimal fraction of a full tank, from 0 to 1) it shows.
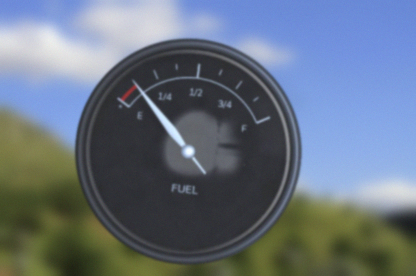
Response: 0.125
